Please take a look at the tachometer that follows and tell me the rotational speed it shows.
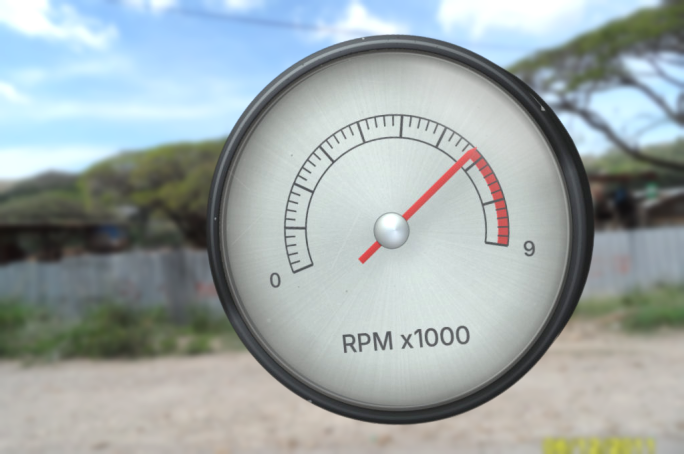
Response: 6800 rpm
